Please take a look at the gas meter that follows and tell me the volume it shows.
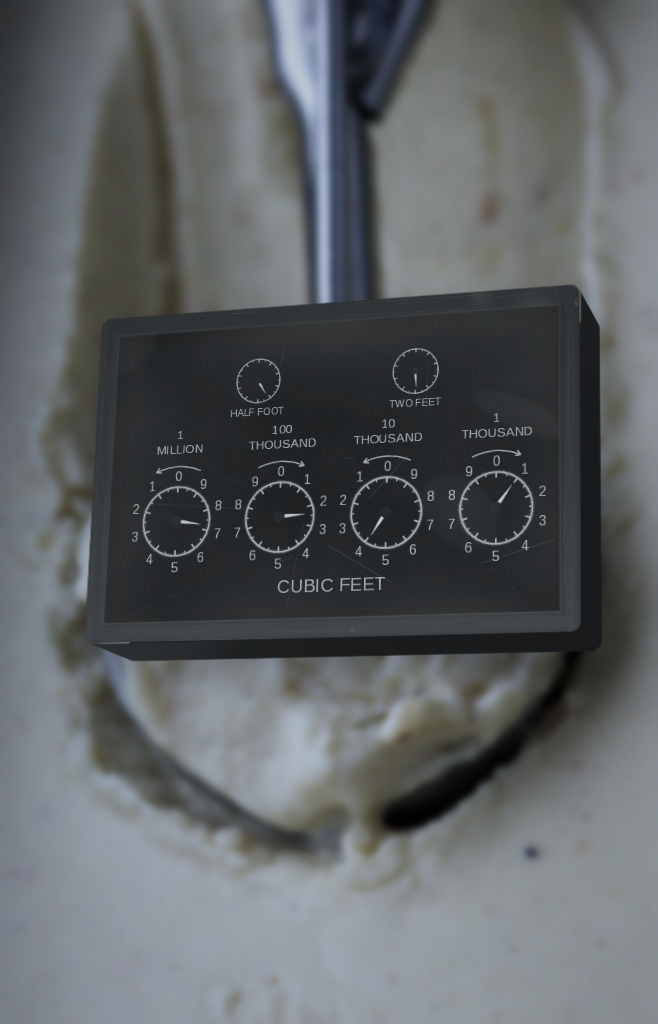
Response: 724100 ft³
